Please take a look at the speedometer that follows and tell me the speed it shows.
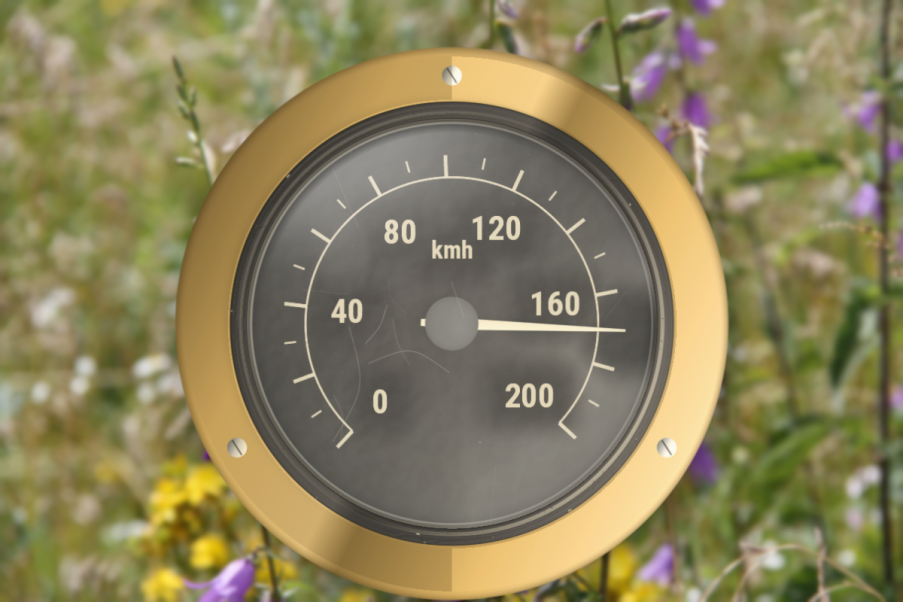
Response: 170 km/h
